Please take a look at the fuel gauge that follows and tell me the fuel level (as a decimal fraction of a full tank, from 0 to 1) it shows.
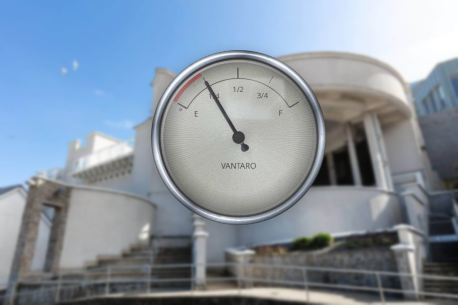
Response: 0.25
